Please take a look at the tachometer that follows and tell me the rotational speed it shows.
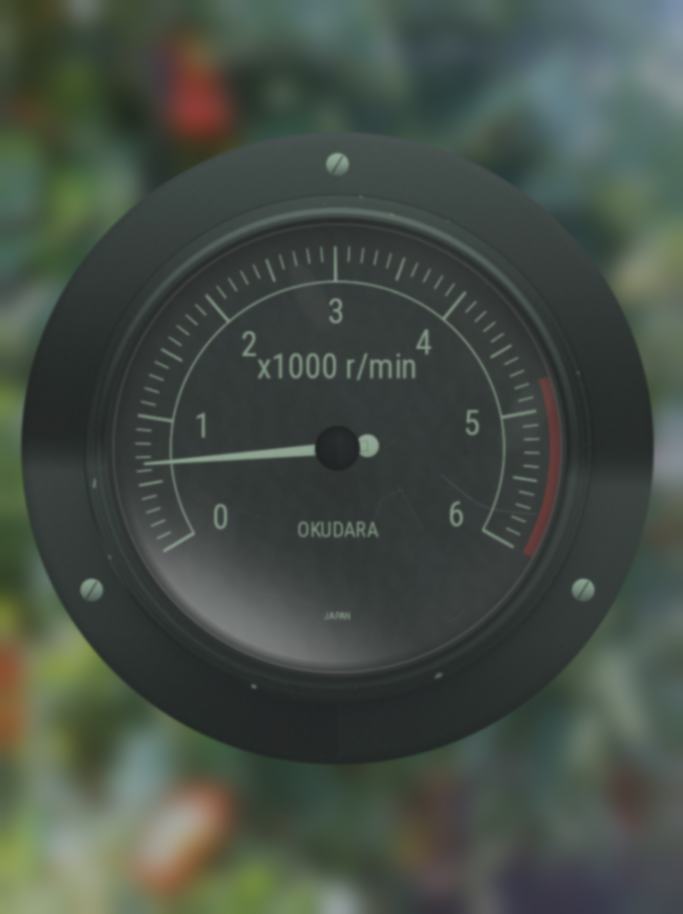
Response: 650 rpm
